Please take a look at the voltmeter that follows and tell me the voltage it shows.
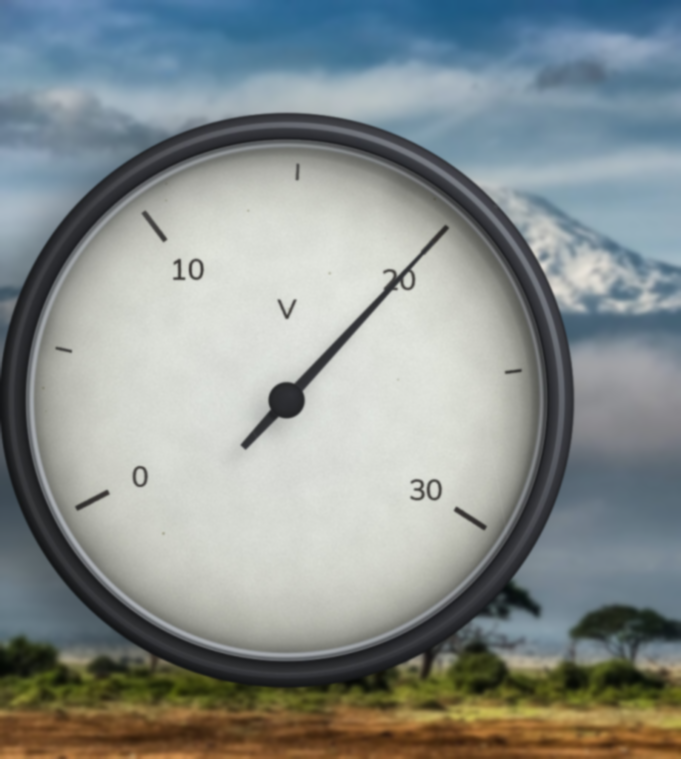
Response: 20 V
